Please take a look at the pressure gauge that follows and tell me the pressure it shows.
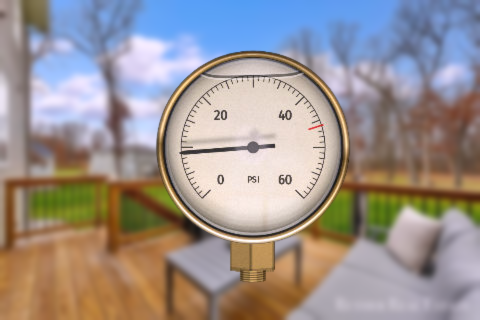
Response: 9 psi
